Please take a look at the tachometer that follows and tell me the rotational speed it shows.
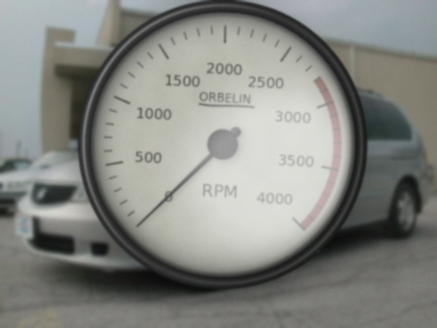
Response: 0 rpm
